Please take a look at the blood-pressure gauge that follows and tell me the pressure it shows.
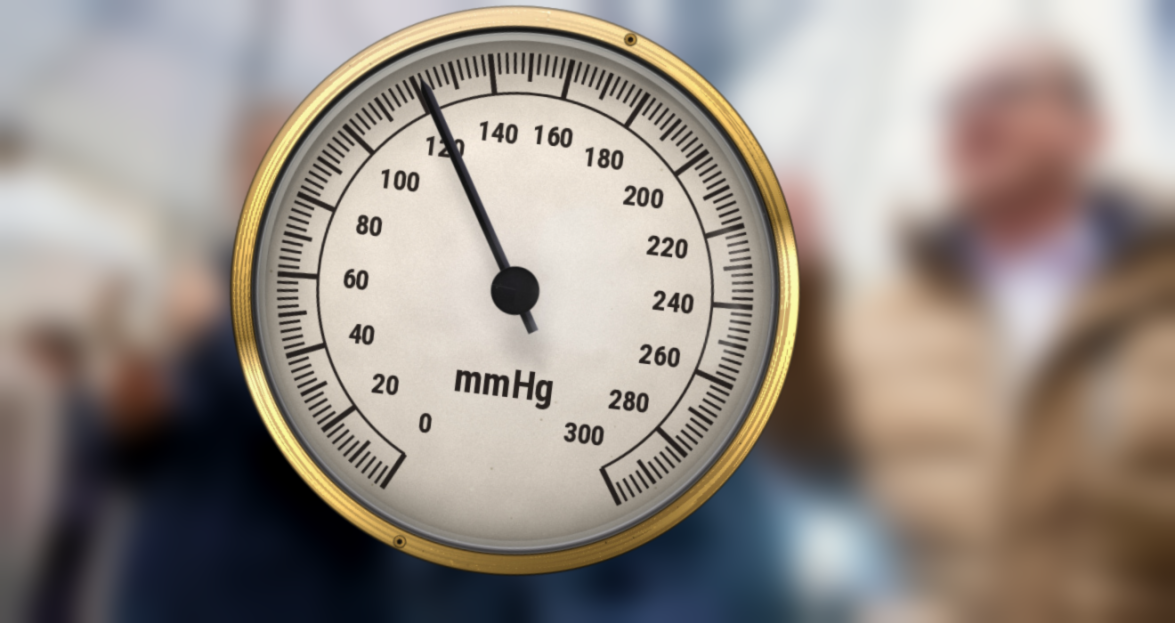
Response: 122 mmHg
